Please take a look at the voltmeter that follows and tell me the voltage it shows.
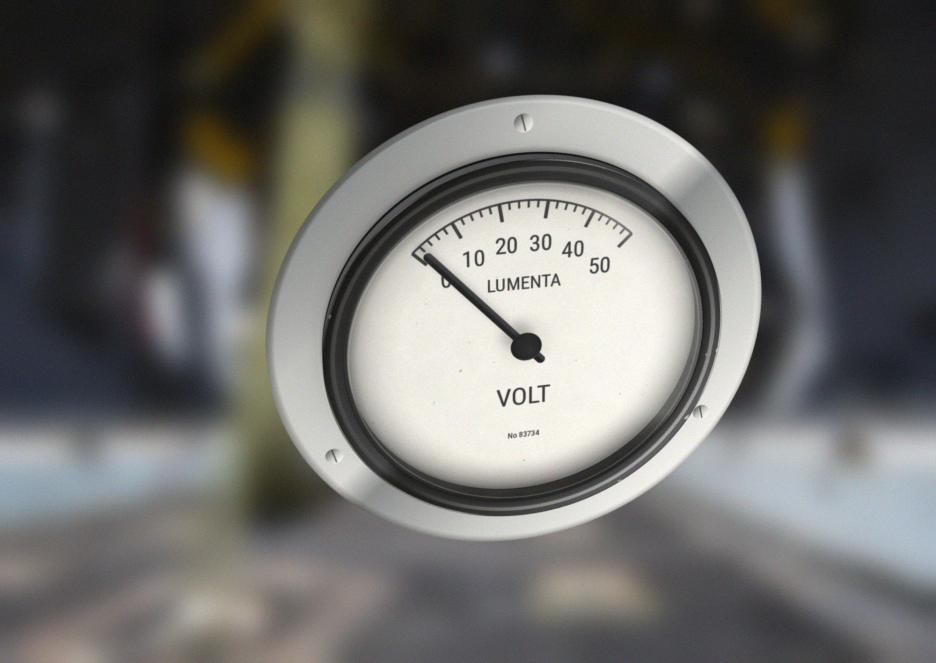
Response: 2 V
